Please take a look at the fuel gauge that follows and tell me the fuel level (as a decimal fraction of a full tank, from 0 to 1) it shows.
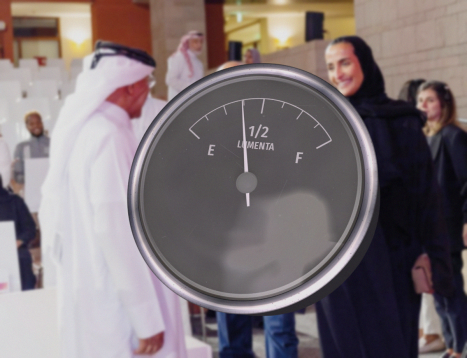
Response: 0.375
